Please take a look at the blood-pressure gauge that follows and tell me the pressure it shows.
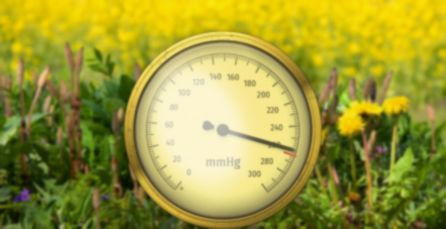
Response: 260 mmHg
